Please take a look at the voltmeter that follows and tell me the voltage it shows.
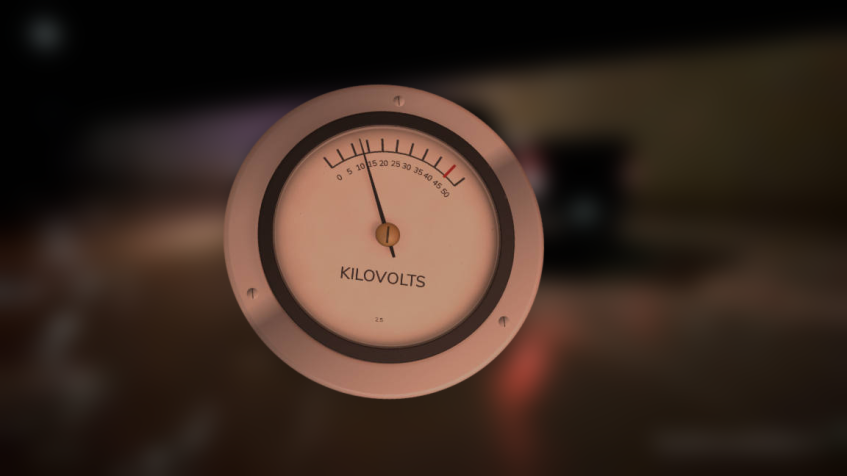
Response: 12.5 kV
